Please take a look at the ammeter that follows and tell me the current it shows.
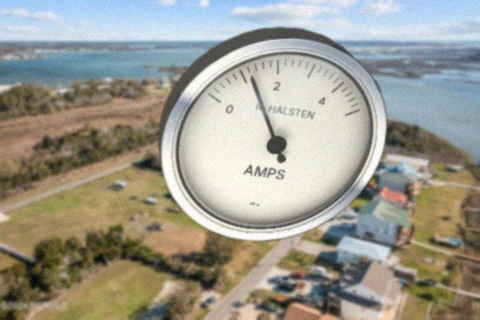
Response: 1.2 A
